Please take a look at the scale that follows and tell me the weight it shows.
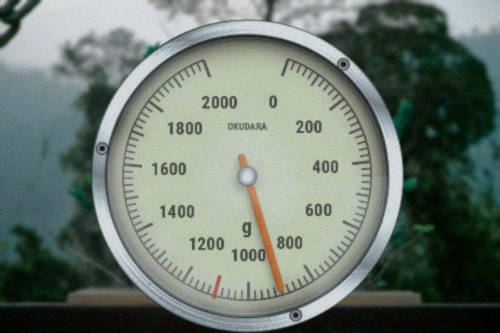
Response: 900 g
